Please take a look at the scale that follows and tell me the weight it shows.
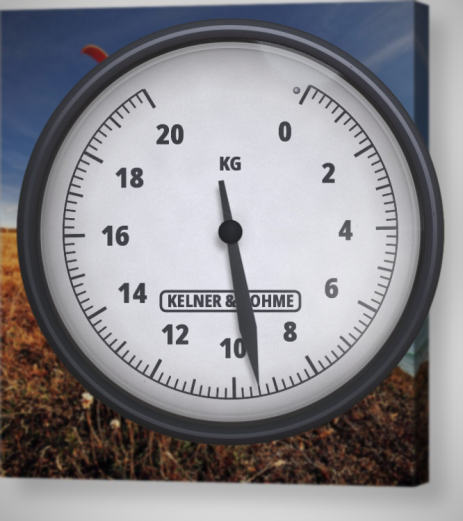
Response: 9.4 kg
